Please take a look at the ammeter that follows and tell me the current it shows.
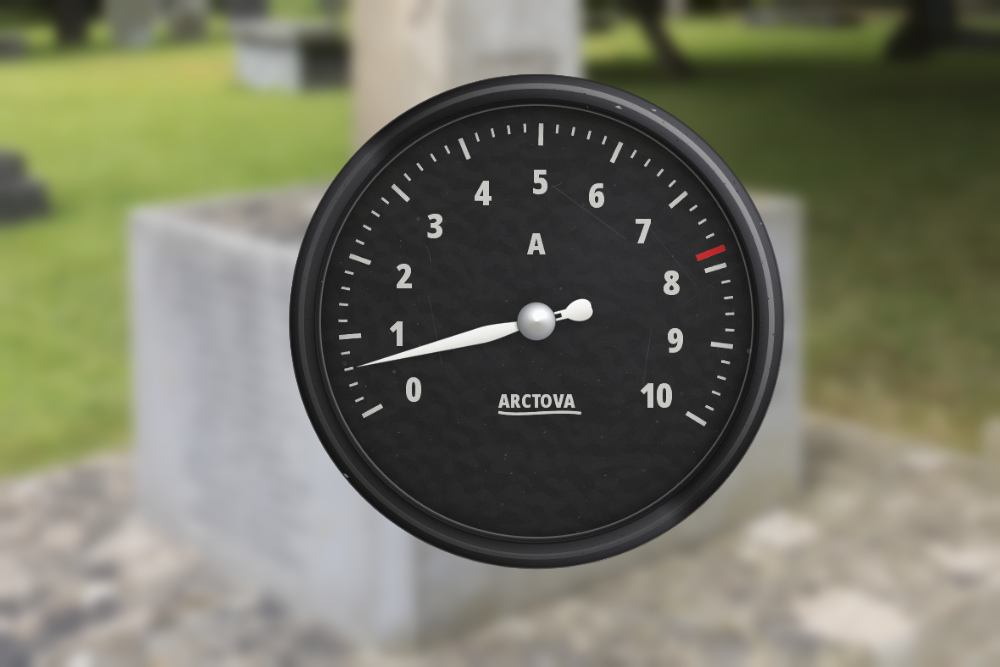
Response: 0.6 A
